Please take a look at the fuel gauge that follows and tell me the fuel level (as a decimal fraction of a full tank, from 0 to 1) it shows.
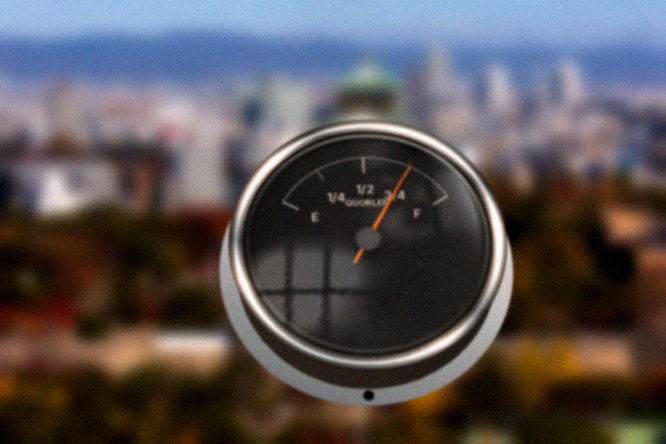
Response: 0.75
